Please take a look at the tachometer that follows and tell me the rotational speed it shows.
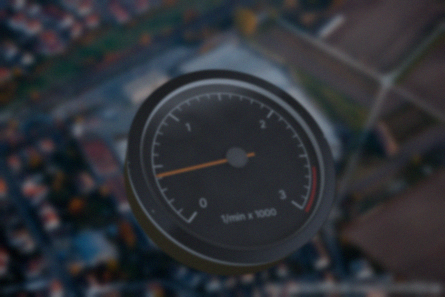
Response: 400 rpm
